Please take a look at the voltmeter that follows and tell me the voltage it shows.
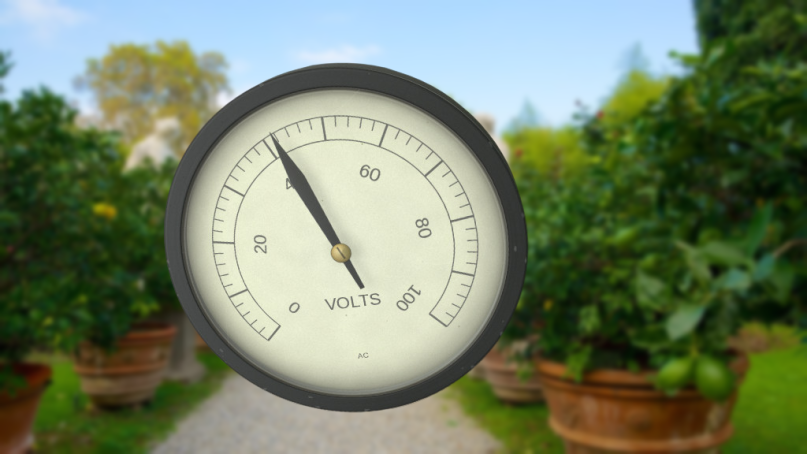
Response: 42 V
